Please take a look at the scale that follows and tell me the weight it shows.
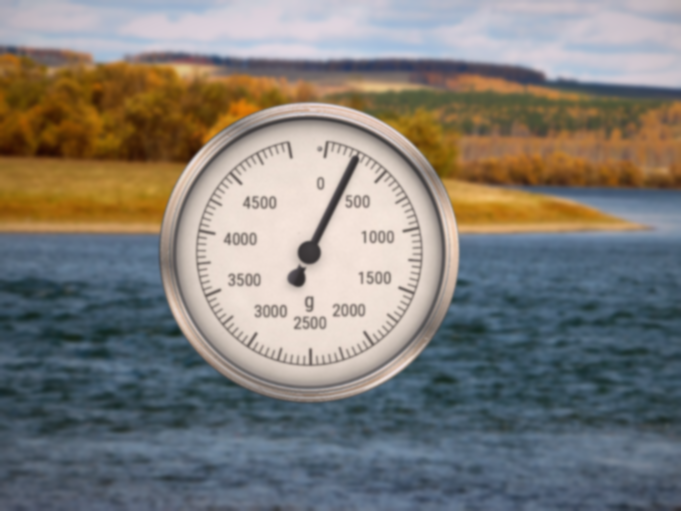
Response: 250 g
